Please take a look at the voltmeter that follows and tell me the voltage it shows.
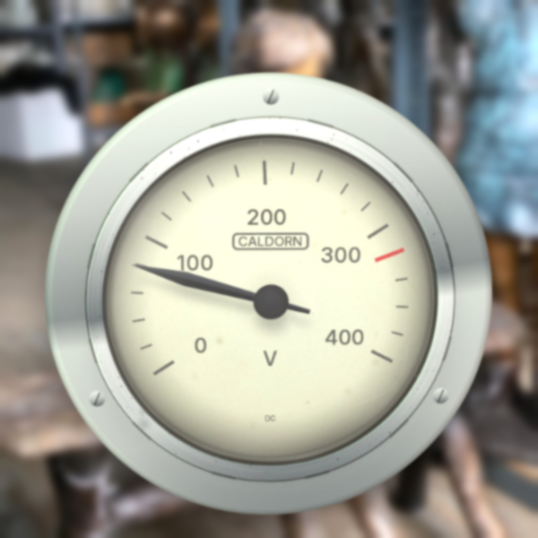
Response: 80 V
